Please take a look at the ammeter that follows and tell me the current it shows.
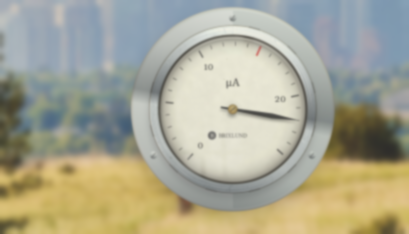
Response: 22 µA
